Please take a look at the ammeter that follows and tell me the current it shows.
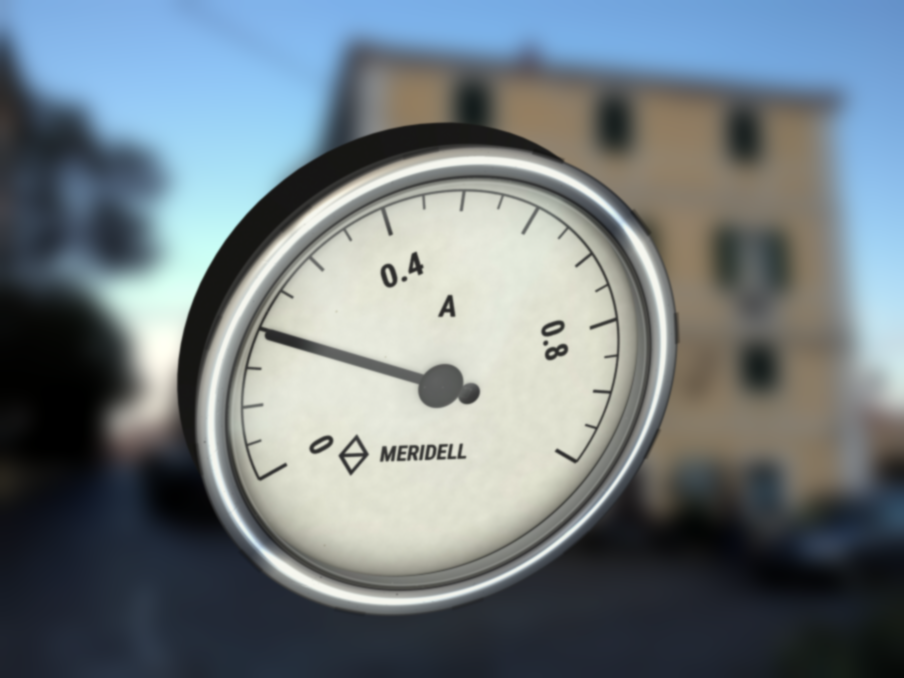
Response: 0.2 A
